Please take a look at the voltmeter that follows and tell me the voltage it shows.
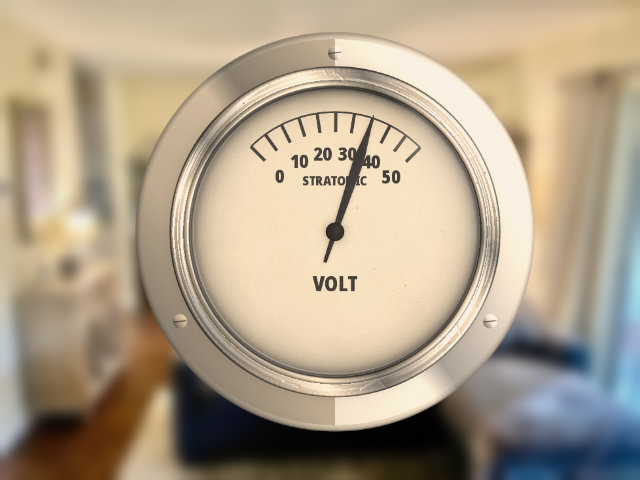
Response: 35 V
